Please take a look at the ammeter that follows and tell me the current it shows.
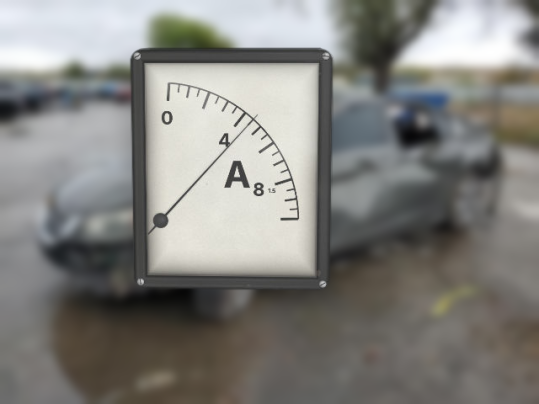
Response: 4.5 A
